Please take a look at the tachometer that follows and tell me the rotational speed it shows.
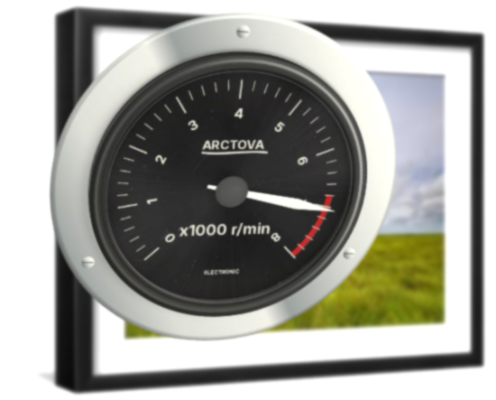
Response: 7000 rpm
